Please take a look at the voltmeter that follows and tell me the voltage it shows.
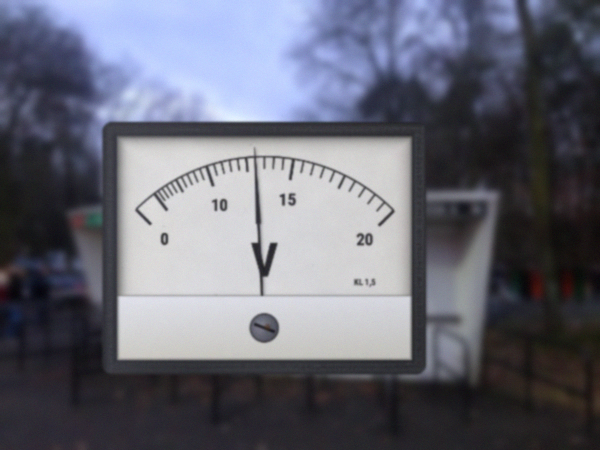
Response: 13 V
